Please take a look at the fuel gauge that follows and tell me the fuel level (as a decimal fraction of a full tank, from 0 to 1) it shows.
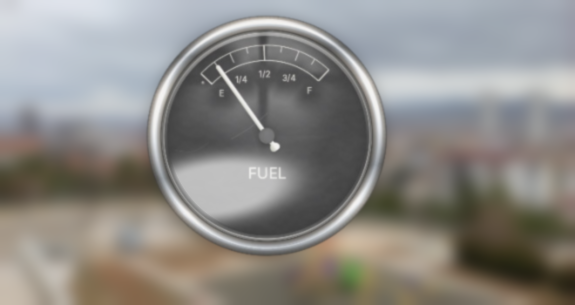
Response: 0.125
